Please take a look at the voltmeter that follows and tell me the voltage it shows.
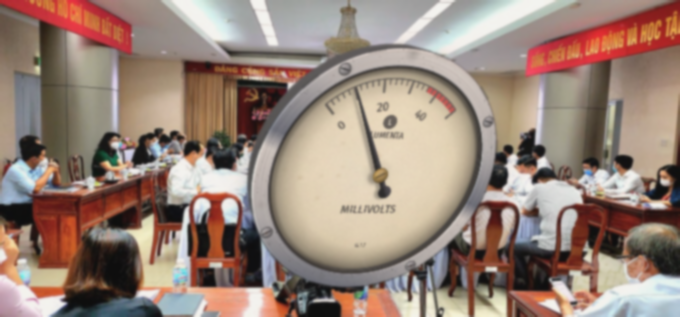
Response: 10 mV
